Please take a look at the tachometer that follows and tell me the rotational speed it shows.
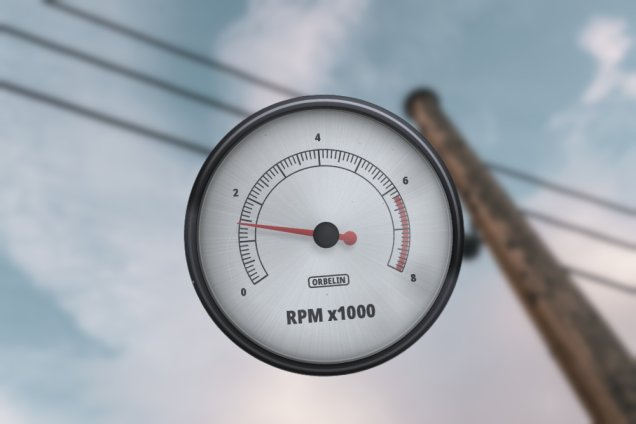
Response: 1400 rpm
